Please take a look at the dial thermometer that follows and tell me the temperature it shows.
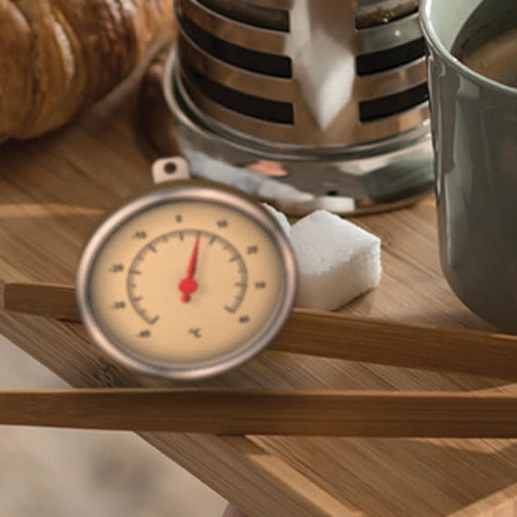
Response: 5 °C
